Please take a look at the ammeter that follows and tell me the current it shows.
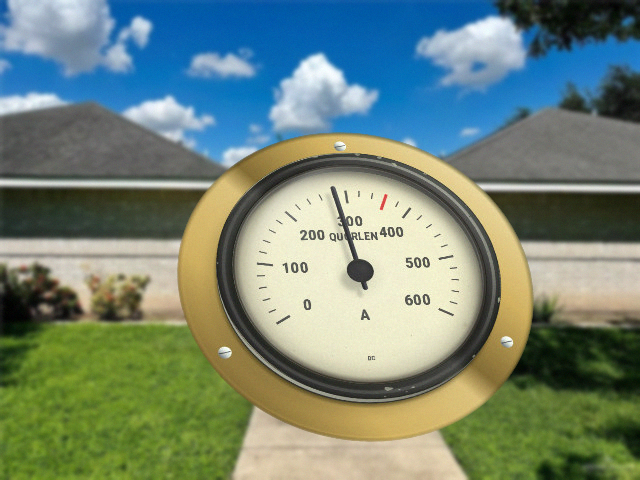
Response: 280 A
